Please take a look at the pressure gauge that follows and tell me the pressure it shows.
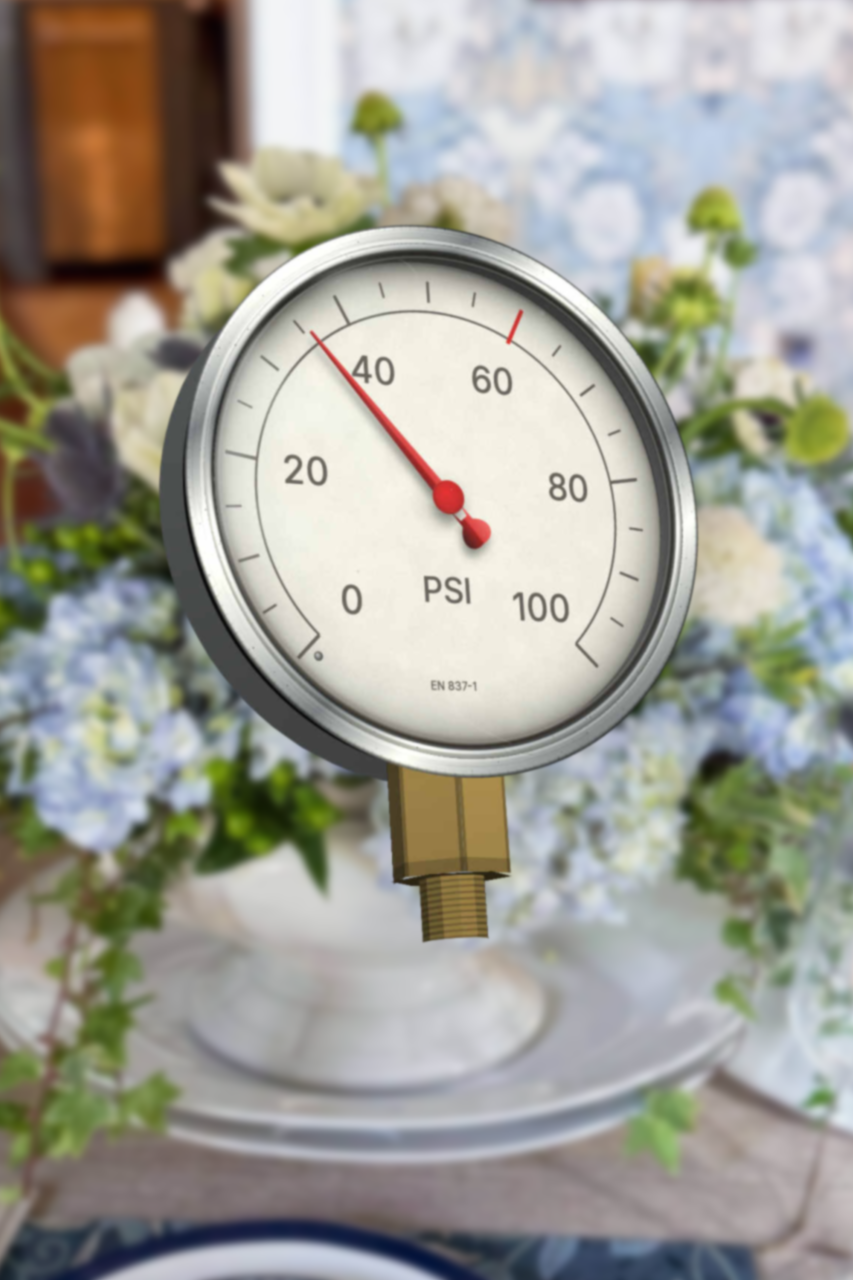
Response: 35 psi
